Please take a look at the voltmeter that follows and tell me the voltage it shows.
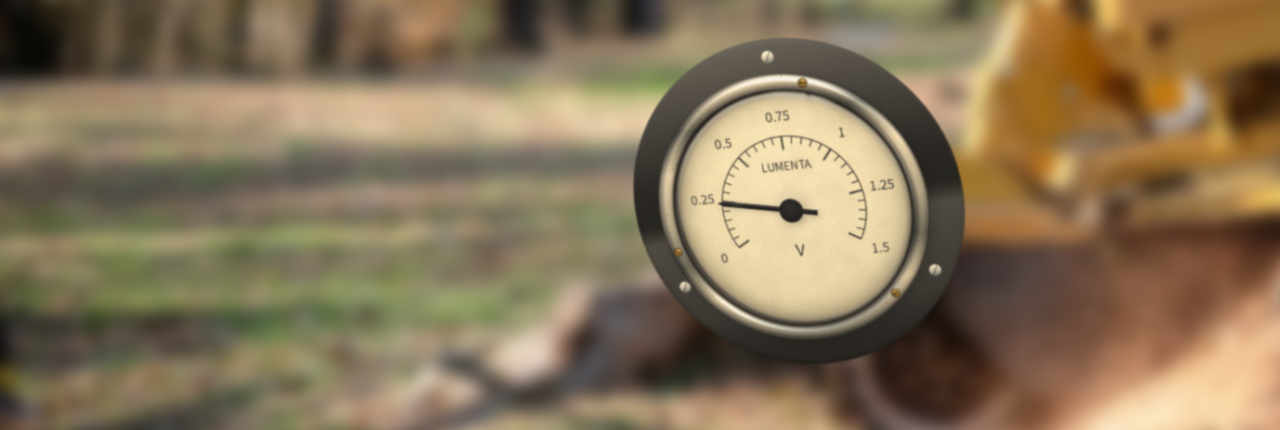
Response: 0.25 V
